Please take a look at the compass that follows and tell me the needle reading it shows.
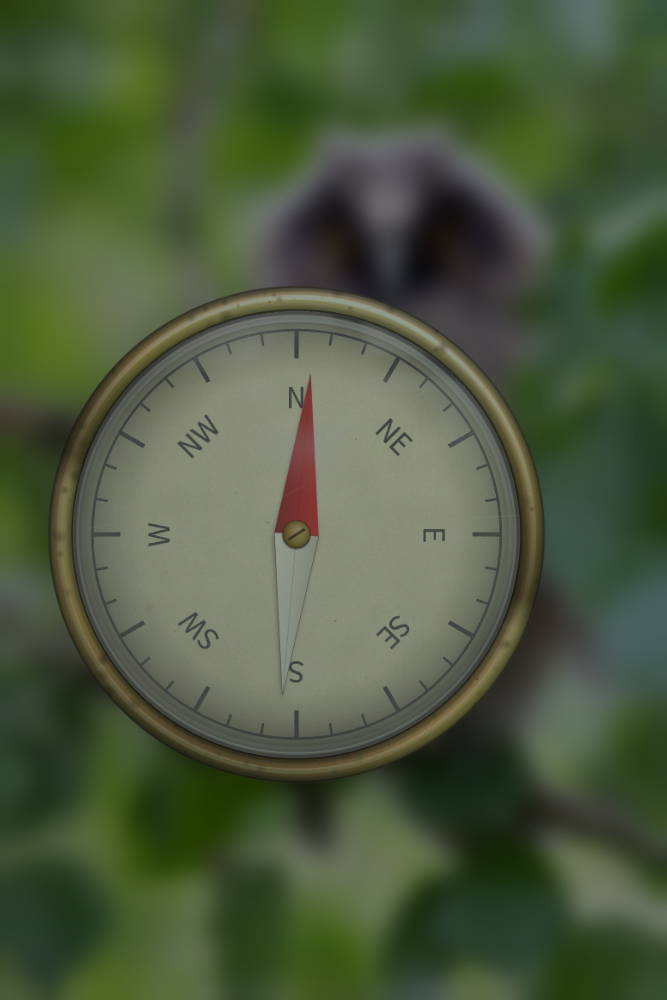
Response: 5 °
